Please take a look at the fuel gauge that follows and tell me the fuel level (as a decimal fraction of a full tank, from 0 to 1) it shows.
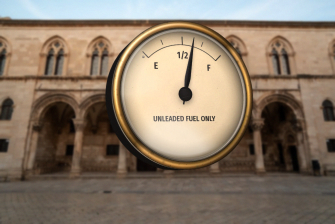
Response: 0.625
